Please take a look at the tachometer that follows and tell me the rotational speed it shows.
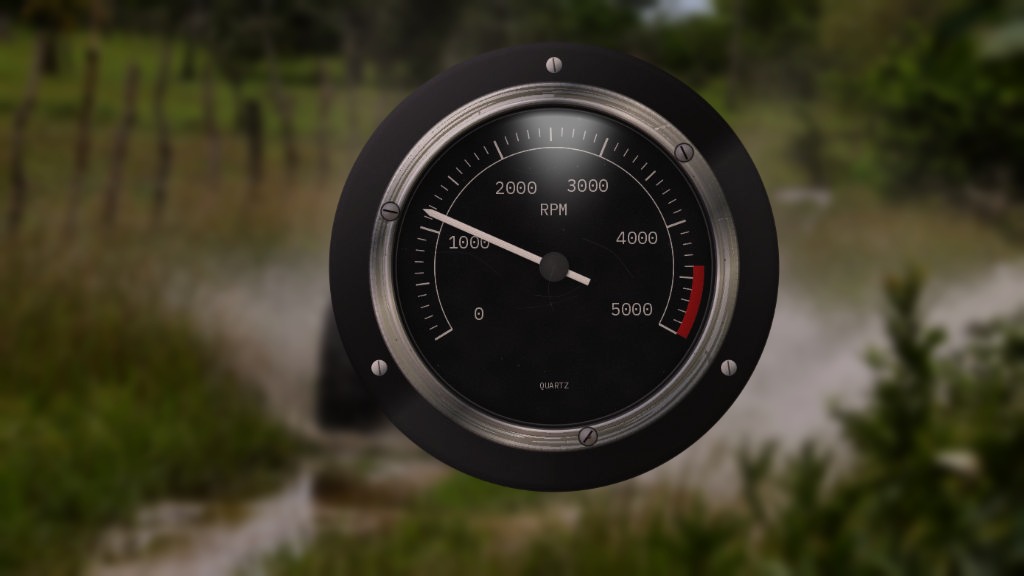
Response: 1150 rpm
